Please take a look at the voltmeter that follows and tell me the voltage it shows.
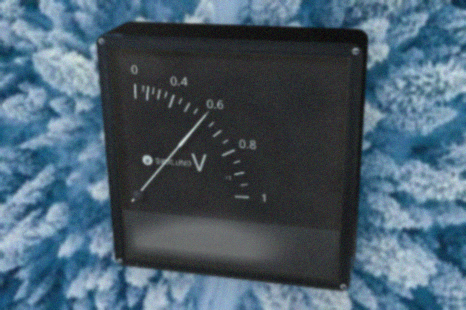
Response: 0.6 V
